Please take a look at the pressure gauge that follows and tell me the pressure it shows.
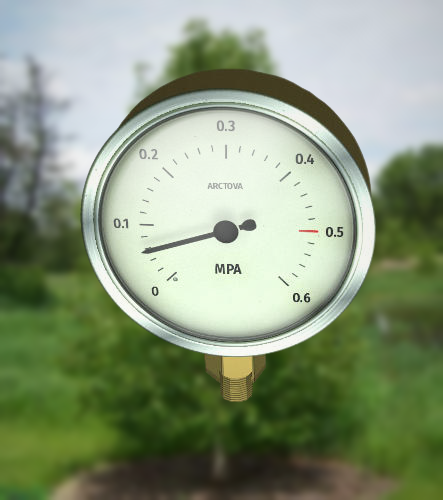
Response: 0.06 MPa
